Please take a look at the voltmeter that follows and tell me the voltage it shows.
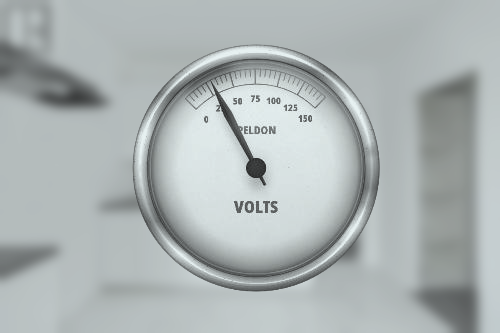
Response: 30 V
